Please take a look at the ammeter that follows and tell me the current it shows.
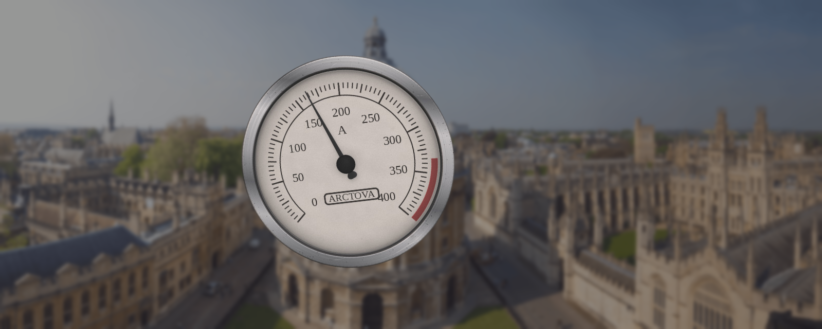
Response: 165 A
